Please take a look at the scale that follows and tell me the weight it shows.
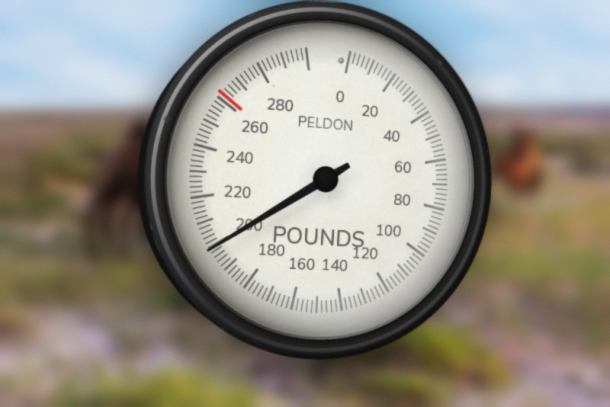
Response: 200 lb
